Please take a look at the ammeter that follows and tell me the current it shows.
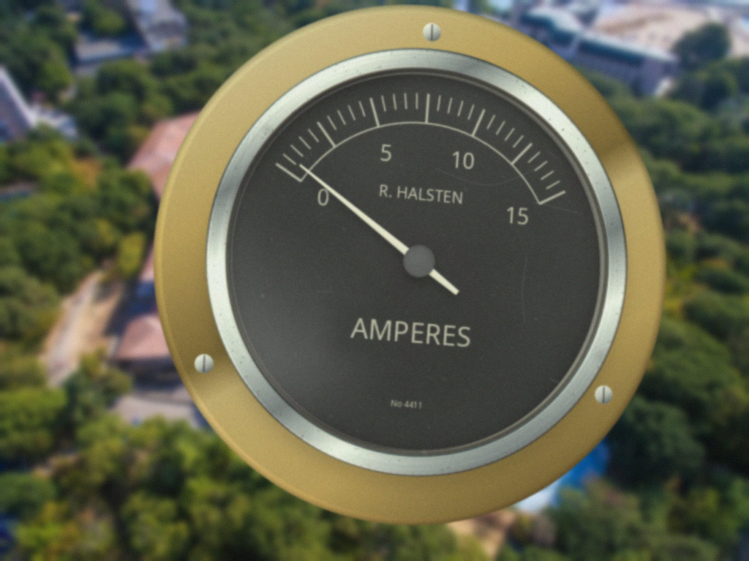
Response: 0.5 A
